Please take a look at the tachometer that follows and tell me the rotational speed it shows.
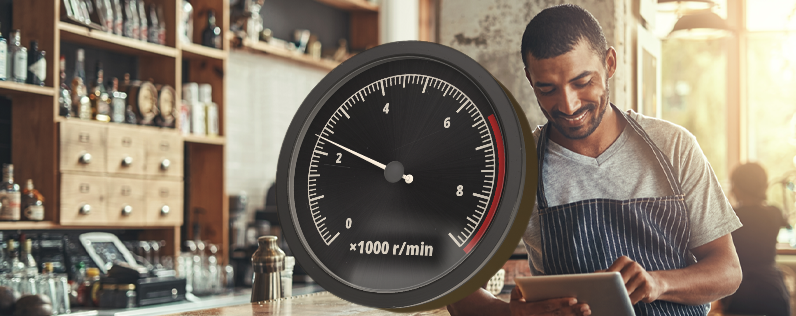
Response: 2300 rpm
